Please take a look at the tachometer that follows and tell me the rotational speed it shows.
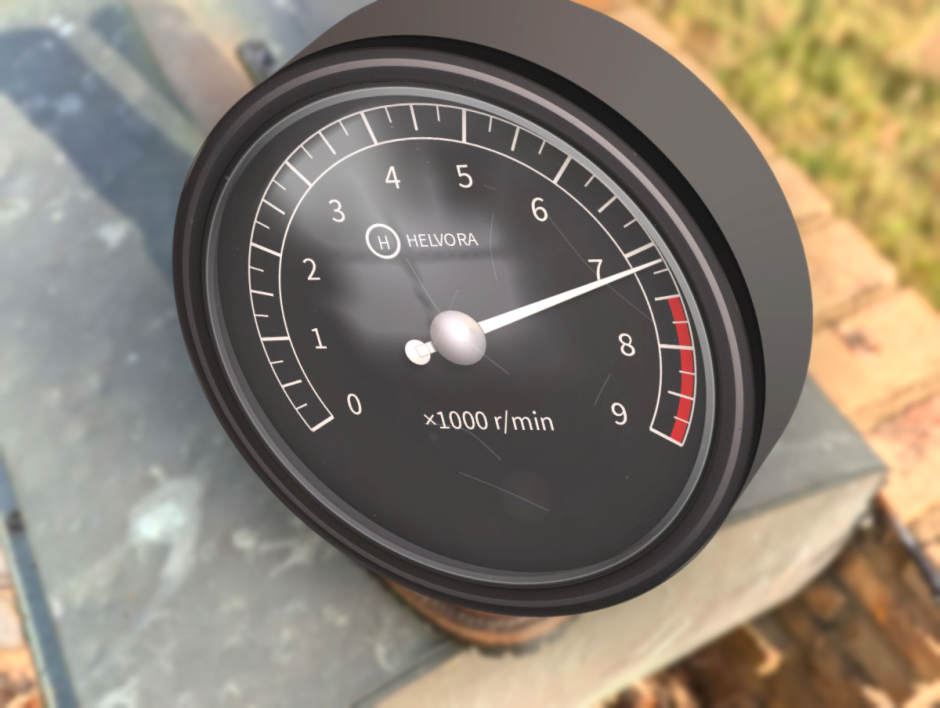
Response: 7125 rpm
